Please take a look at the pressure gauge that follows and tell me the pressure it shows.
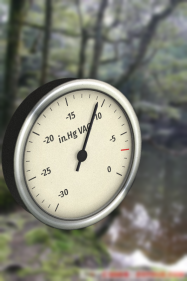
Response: -11 inHg
